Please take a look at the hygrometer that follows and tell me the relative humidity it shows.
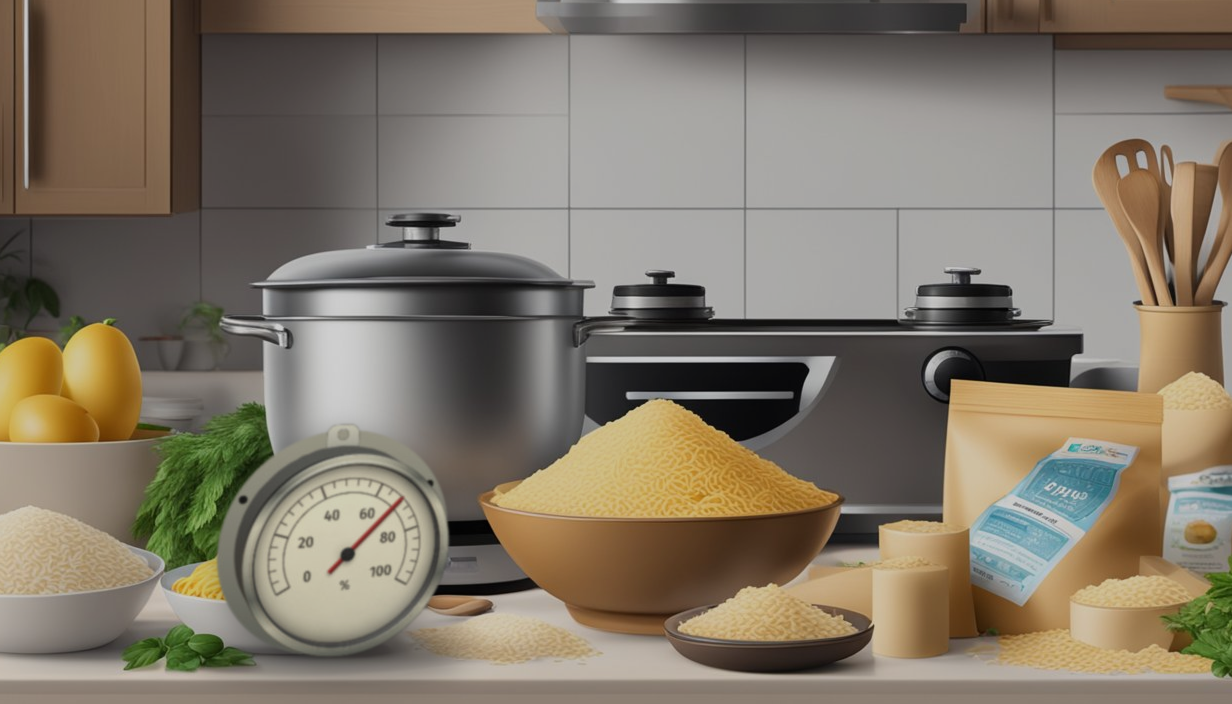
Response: 68 %
